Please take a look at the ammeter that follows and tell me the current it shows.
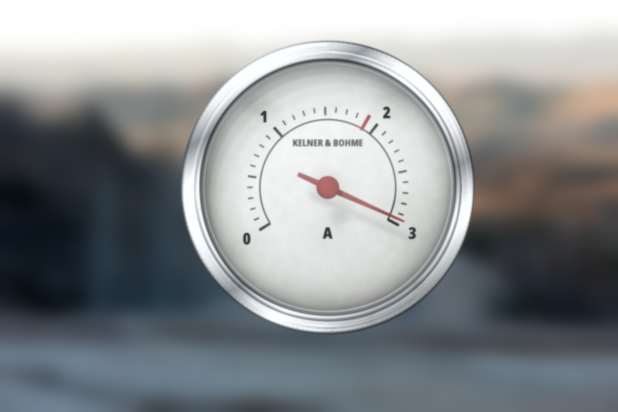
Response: 2.95 A
